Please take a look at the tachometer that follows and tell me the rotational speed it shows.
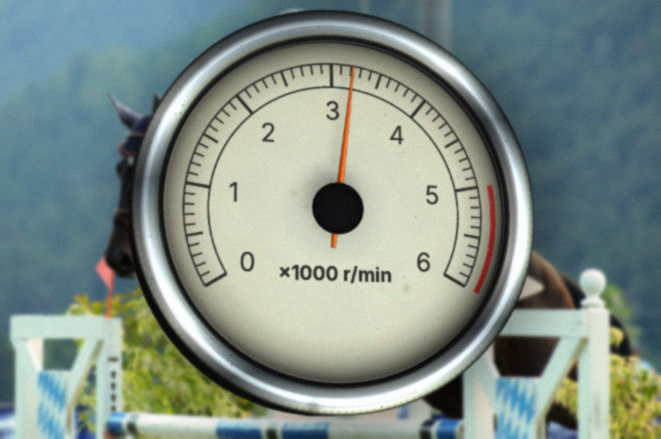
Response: 3200 rpm
